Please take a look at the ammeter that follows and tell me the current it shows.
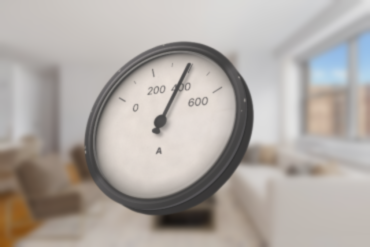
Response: 400 A
